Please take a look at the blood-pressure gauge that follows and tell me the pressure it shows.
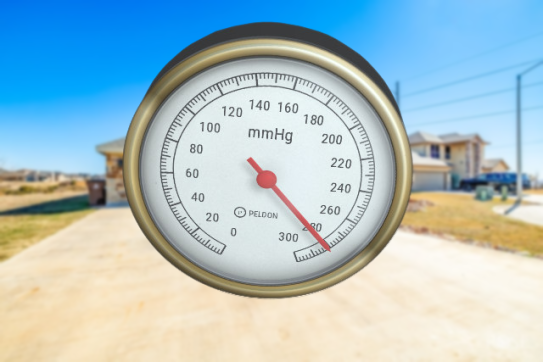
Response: 280 mmHg
